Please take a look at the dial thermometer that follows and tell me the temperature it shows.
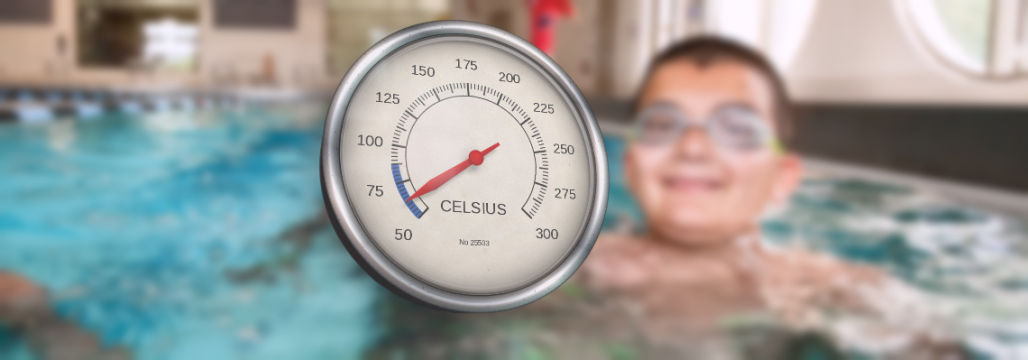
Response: 62.5 °C
